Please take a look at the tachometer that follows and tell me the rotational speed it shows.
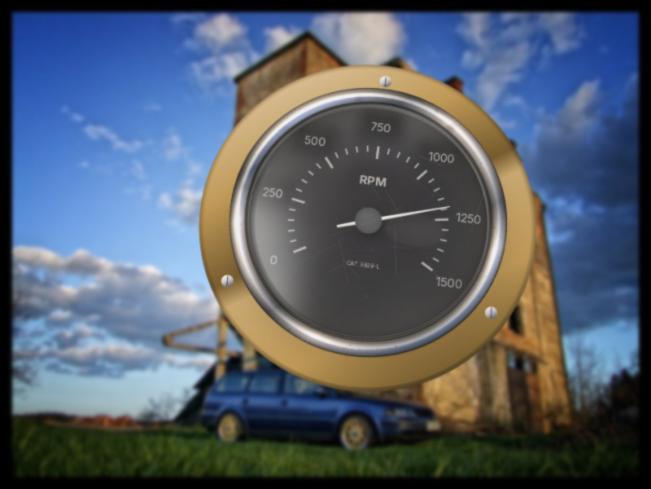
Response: 1200 rpm
